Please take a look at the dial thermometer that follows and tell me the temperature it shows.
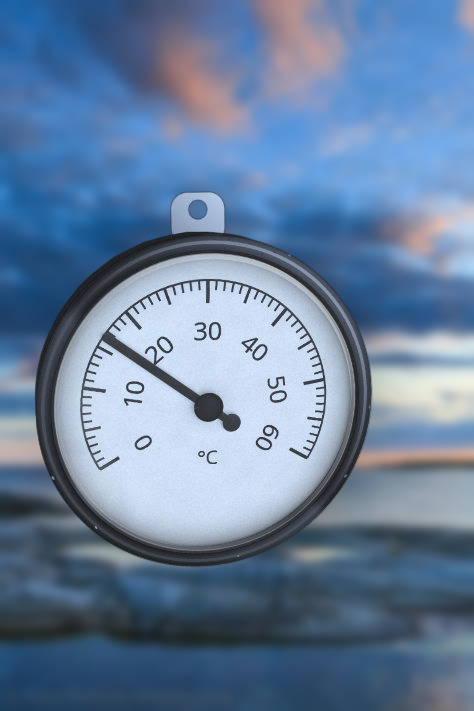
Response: 16.5 °C
